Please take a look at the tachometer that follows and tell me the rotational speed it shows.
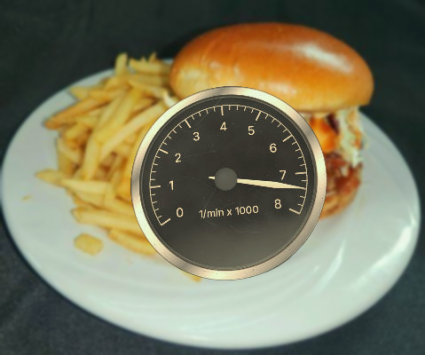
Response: 7400 rpm
